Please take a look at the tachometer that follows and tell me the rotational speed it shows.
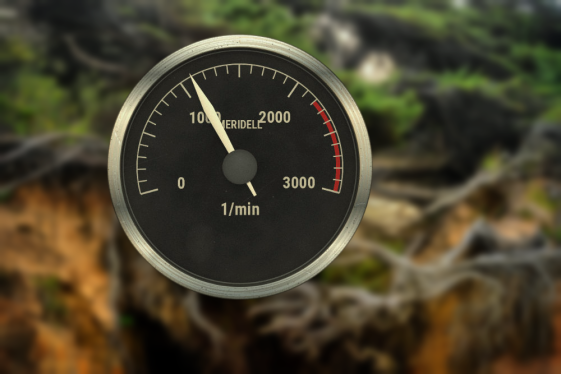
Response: 1100 rpm
